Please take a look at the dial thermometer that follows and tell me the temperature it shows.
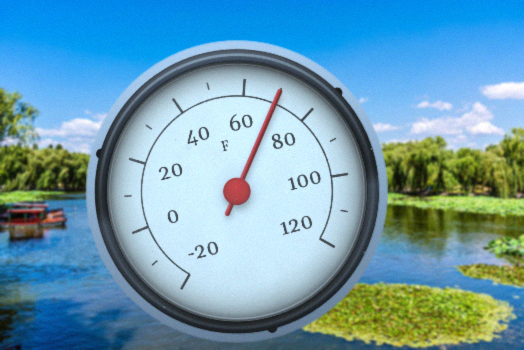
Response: 70 °F
